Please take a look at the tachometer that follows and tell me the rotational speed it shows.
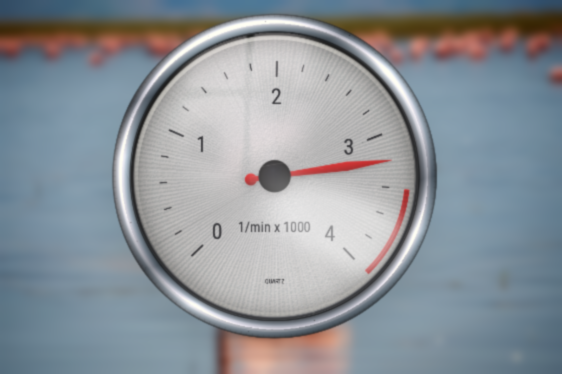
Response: 3200 rpm
